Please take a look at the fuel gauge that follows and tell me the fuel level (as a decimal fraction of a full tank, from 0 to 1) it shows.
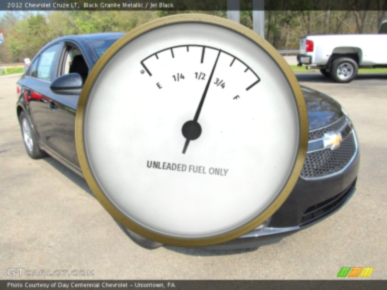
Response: 0.625
